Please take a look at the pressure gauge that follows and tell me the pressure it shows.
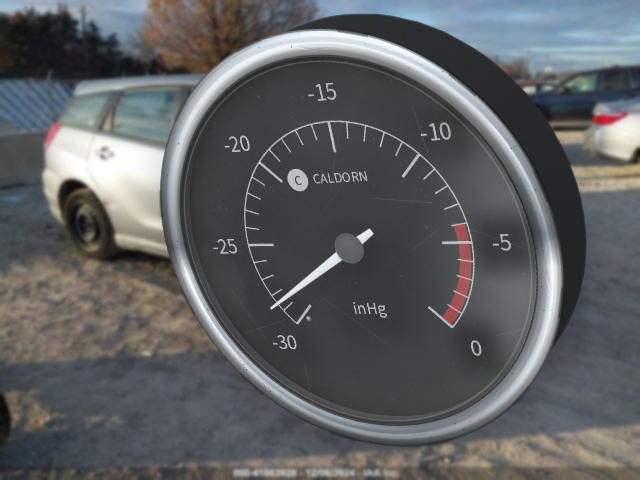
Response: -28.5 inHg
